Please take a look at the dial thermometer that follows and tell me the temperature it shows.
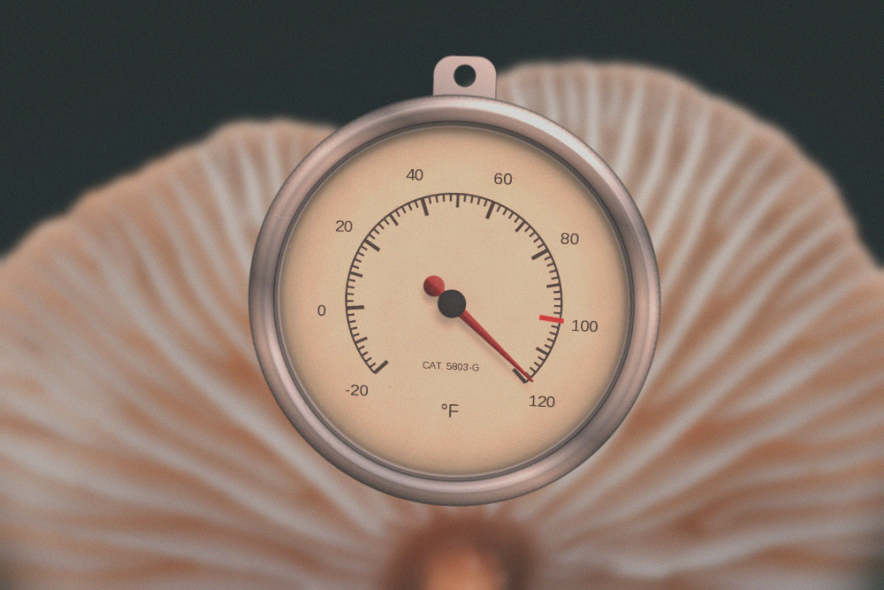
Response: 118 °F
